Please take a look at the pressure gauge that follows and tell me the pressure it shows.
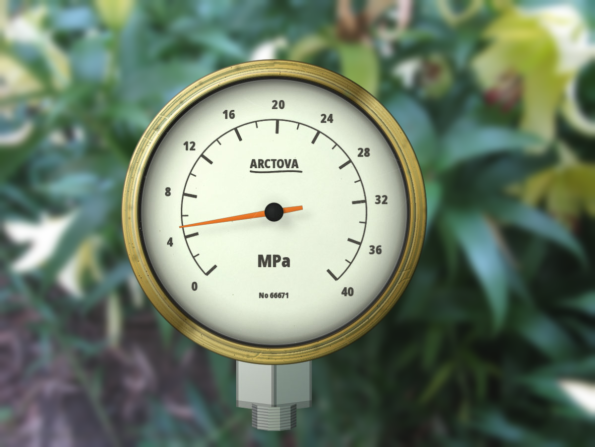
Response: 5 MPa
